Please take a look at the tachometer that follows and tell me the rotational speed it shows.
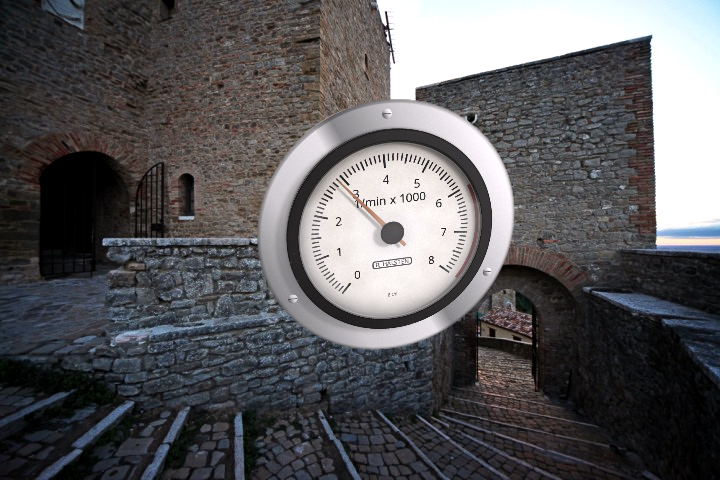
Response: 2900 rpm
